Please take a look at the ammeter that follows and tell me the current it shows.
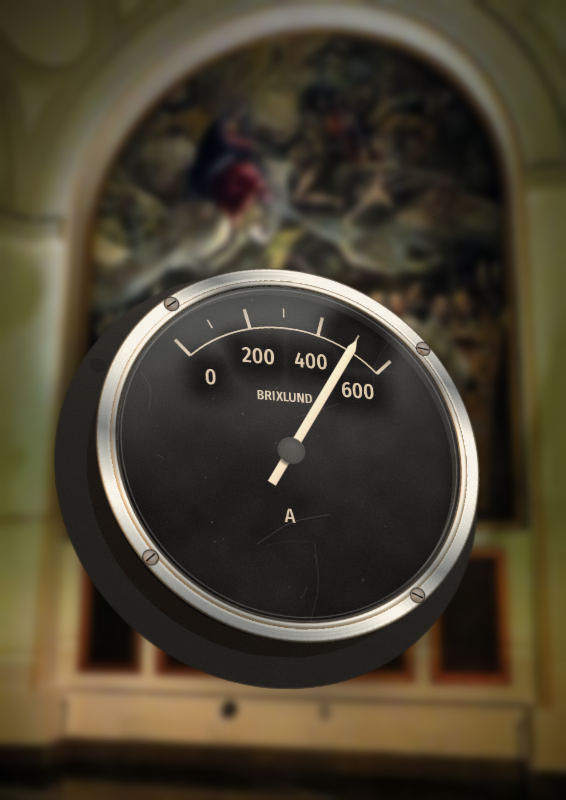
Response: 500 A
